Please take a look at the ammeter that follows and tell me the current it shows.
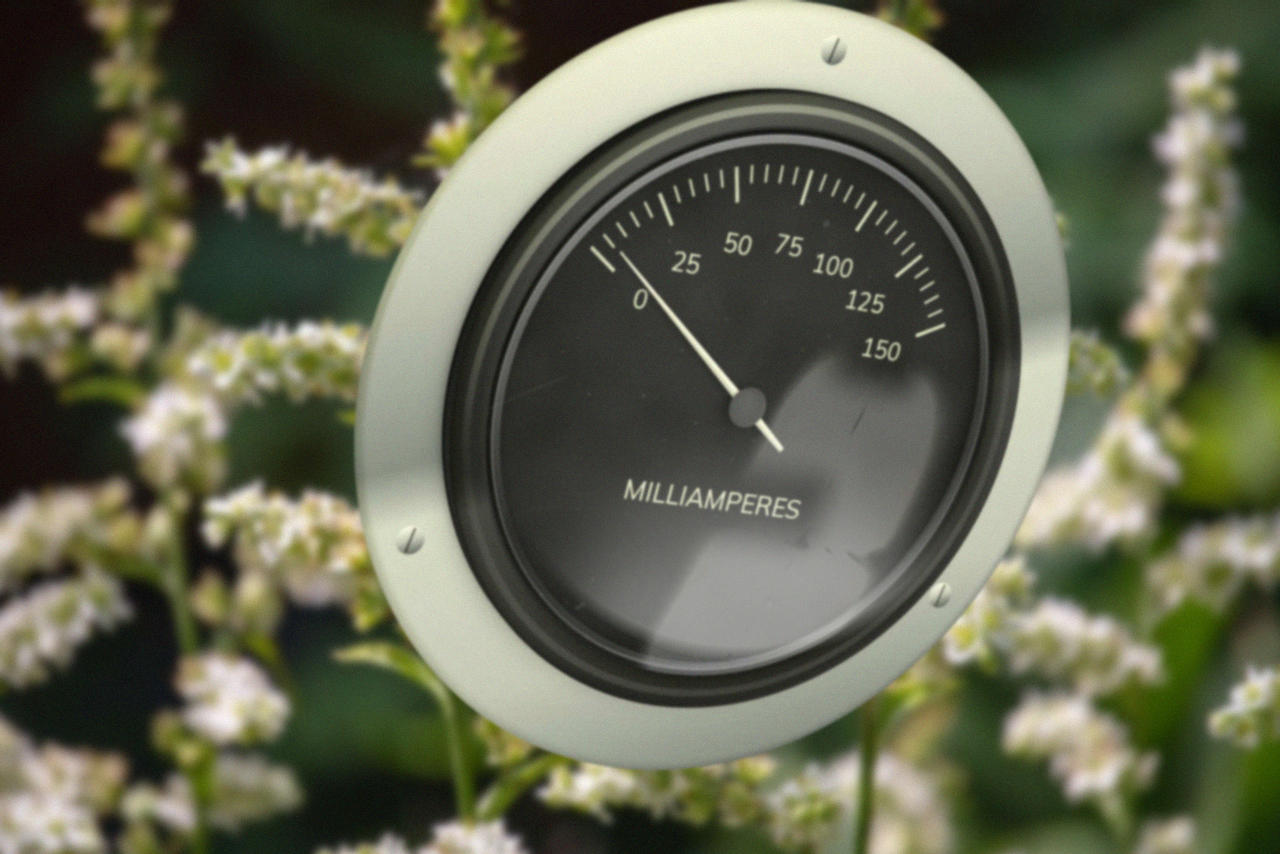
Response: 5 mA
